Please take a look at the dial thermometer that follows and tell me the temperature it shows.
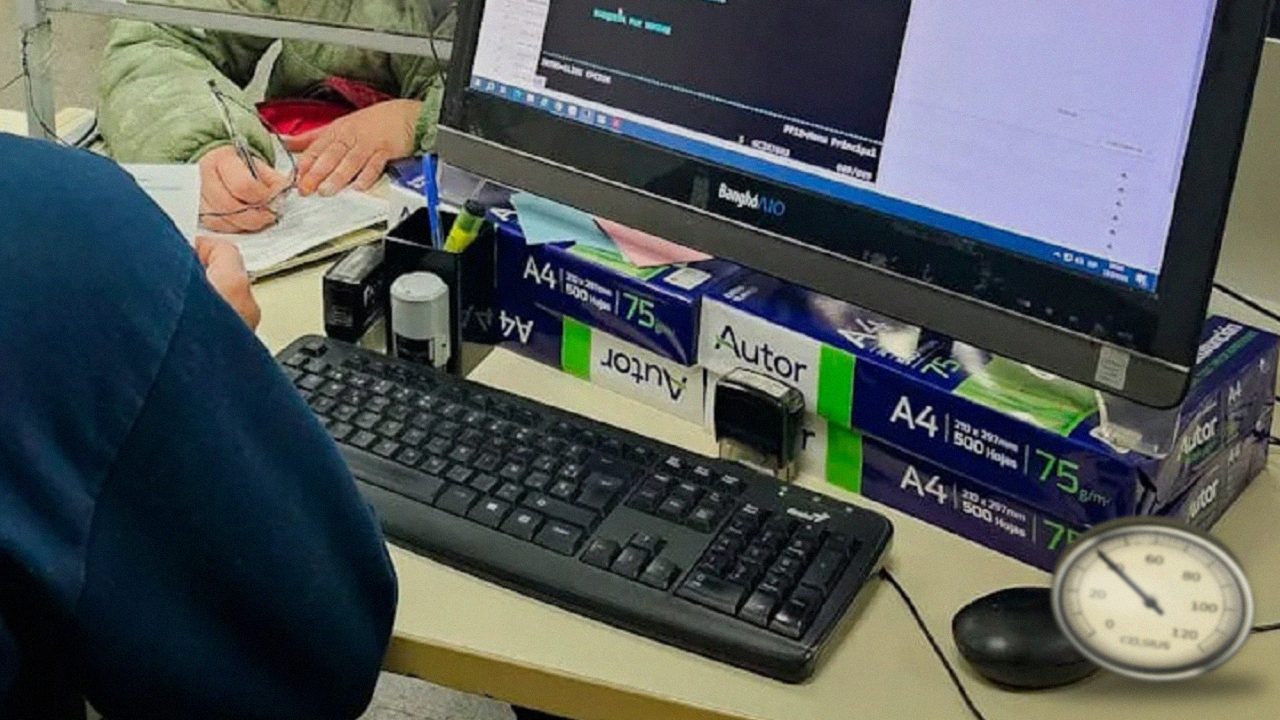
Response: 40 °C
